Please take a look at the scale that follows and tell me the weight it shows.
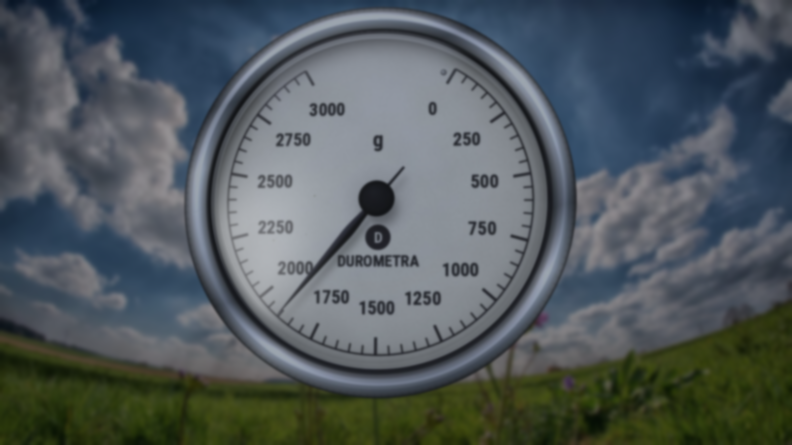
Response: 1900 g
